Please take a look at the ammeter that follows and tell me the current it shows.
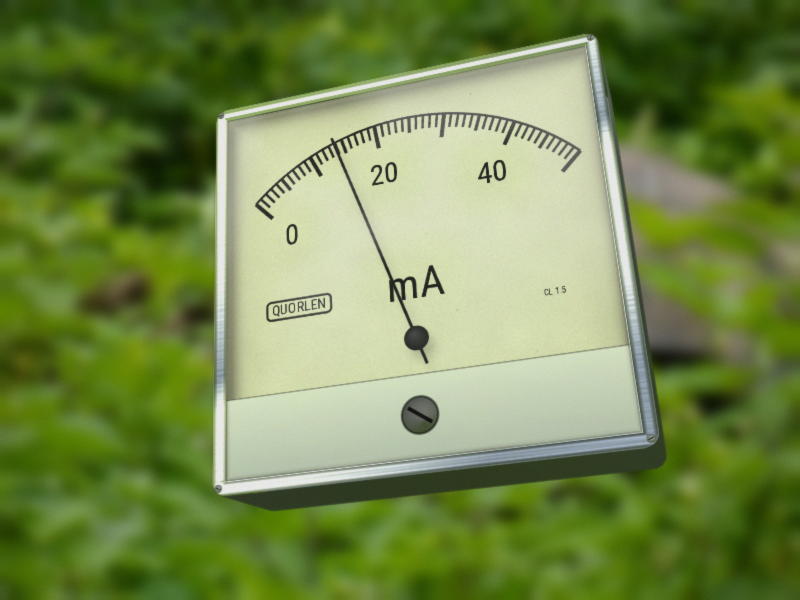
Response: 14 mA
